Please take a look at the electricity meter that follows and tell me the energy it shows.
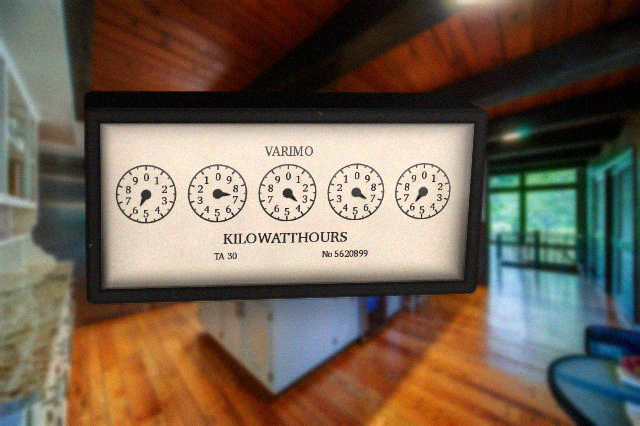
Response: 57366 kWh
